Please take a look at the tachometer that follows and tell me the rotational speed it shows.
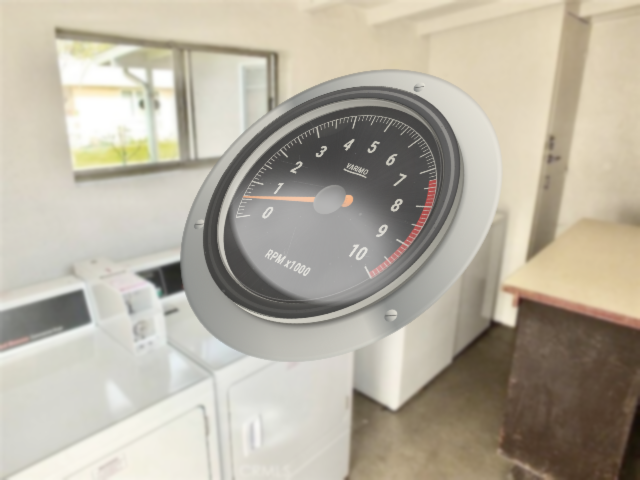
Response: 500 rpm
